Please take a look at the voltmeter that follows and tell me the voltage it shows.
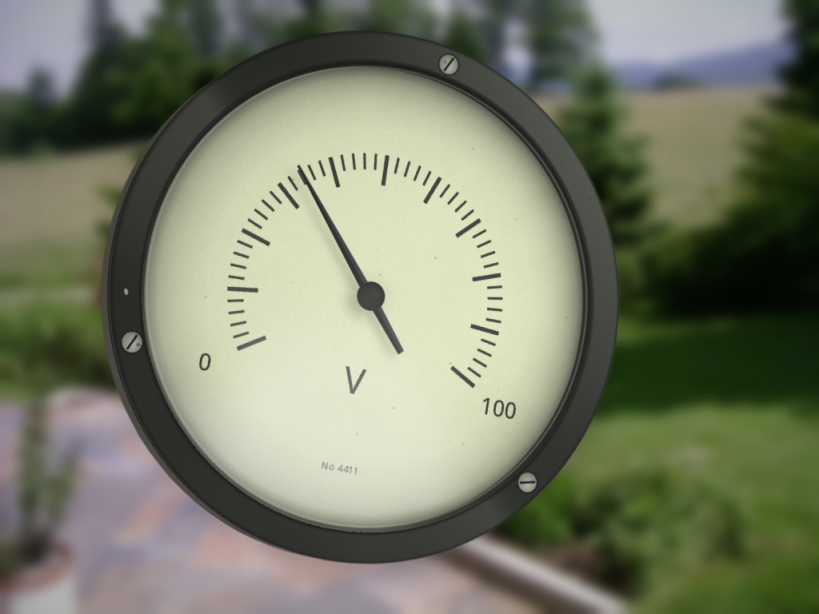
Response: 34 V
